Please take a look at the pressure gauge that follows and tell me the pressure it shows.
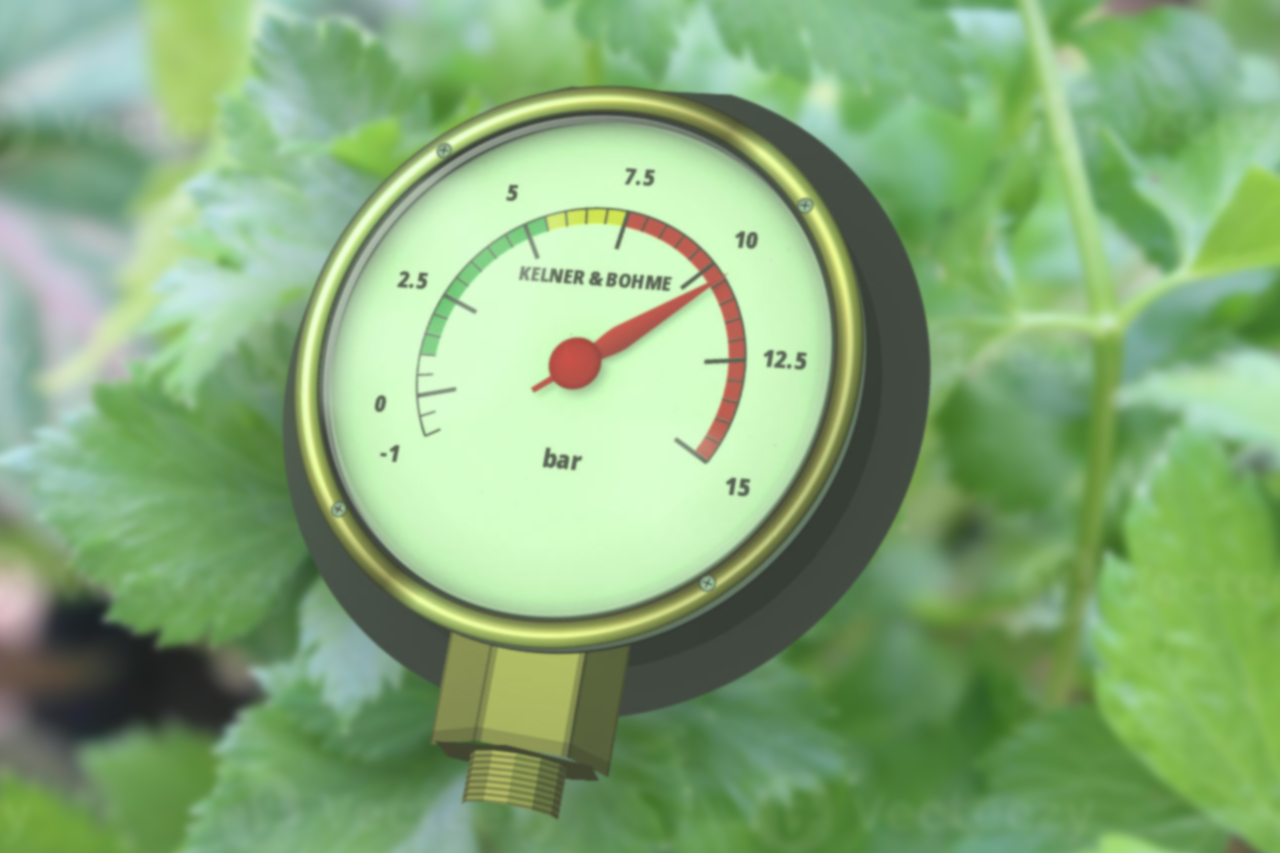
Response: 10.5 bar
